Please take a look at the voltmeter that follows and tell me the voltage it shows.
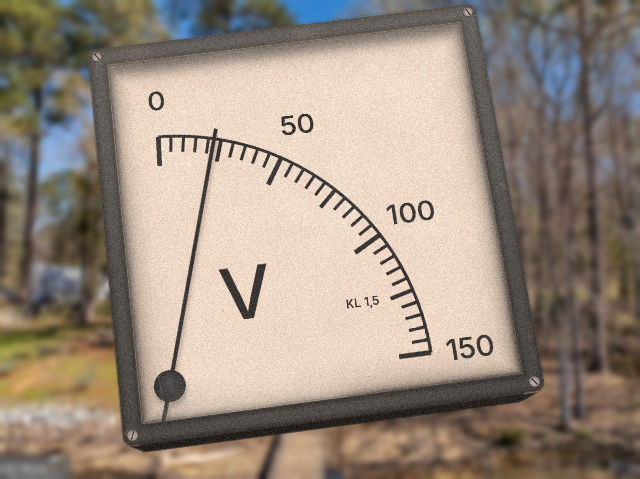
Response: 22.5 V
